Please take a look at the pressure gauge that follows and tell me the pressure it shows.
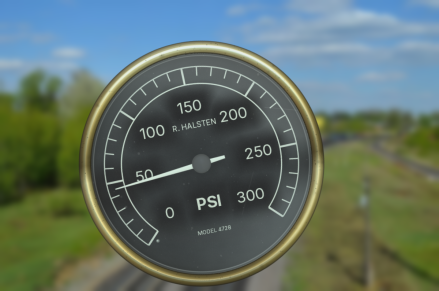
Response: 45 psi
